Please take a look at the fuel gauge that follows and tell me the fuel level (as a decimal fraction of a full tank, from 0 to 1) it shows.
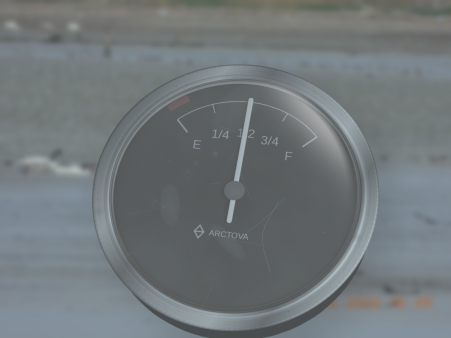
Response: 0.5
